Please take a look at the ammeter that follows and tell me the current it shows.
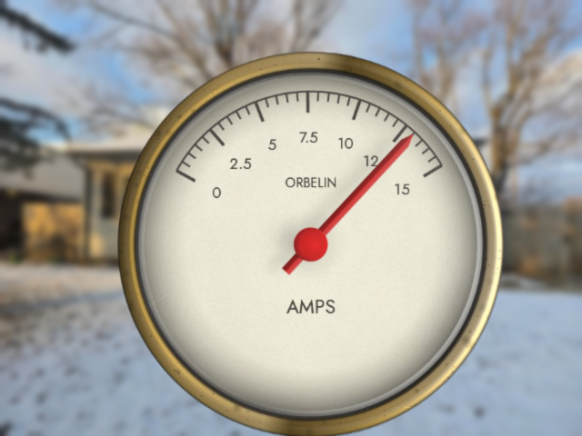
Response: 13 A
